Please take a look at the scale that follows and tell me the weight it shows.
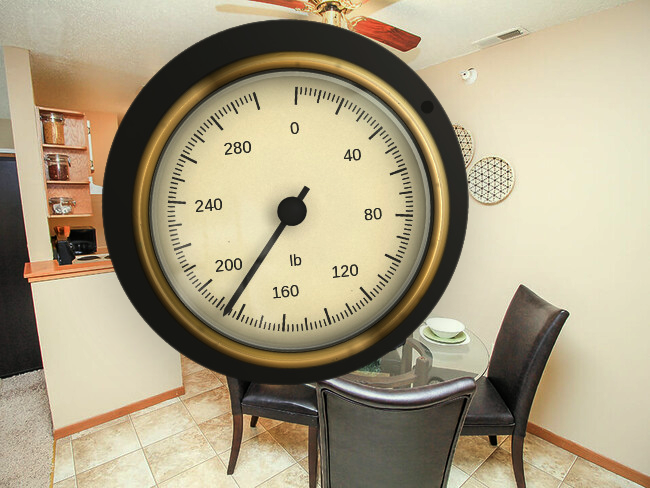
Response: 186 lb
